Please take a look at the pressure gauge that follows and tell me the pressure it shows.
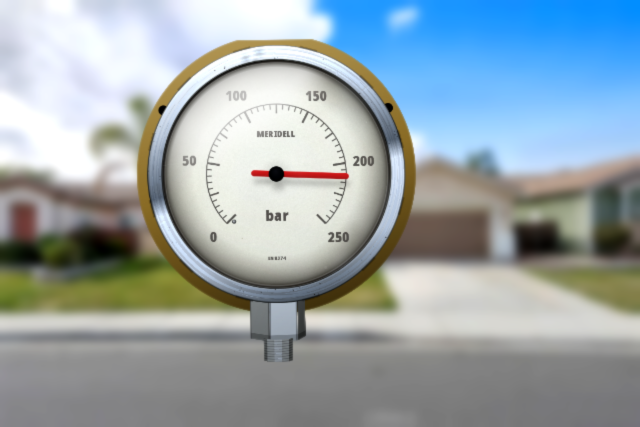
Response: 210 bar
